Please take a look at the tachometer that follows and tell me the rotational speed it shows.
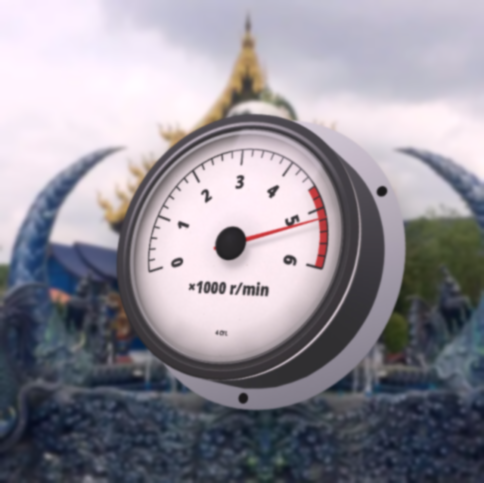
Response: 5200 rpm
